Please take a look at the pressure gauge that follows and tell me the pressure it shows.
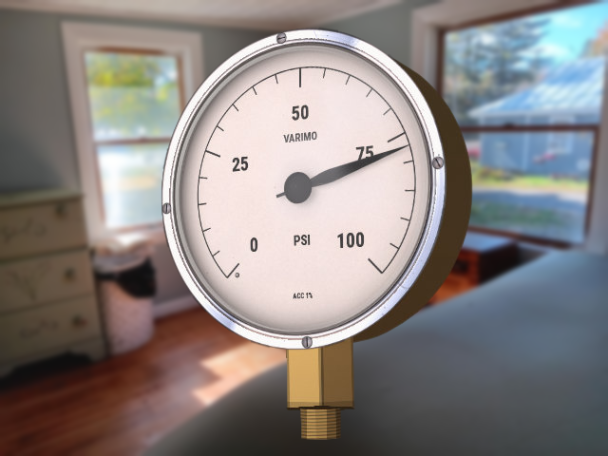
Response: 77.5 psi
